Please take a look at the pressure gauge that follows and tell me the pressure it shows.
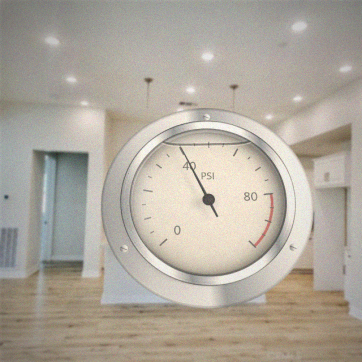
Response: 40 psi
